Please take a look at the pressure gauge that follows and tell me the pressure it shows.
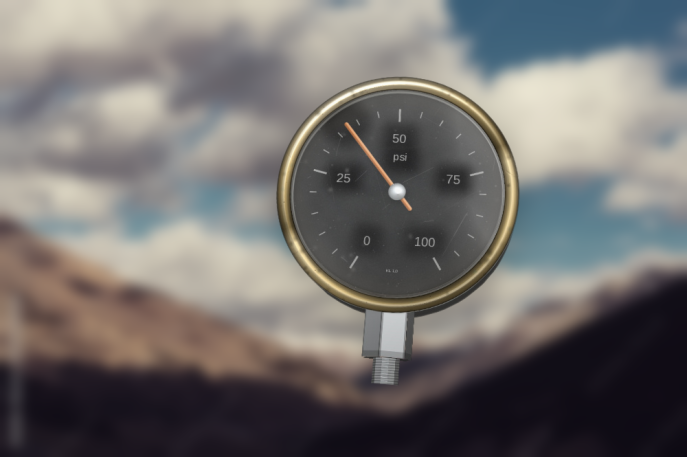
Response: 37.5 psi
